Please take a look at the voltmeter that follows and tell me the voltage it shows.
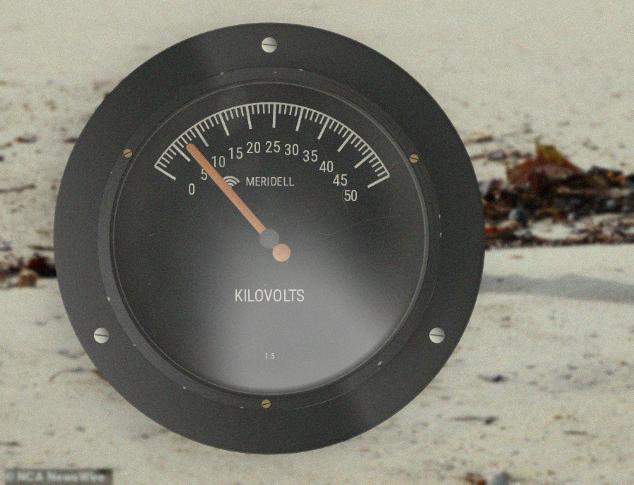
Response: 7 kV
